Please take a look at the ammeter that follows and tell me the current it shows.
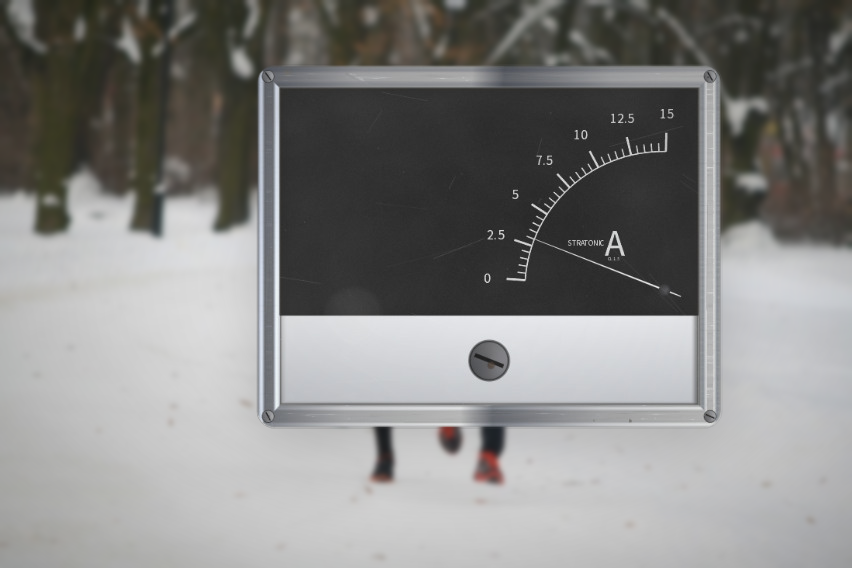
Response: 3 A
